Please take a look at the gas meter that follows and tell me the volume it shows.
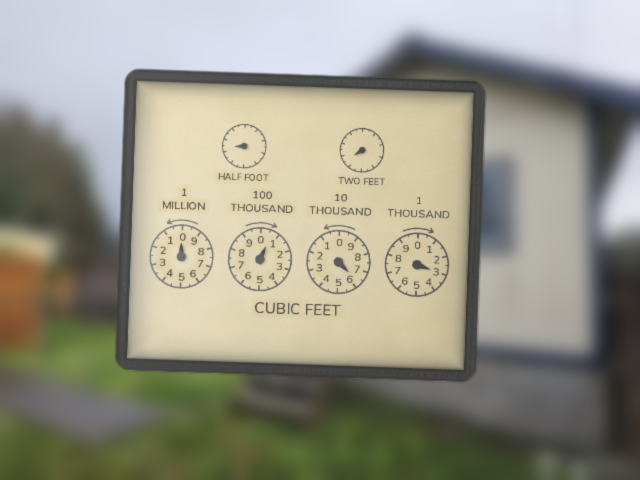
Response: 6300 ft³
